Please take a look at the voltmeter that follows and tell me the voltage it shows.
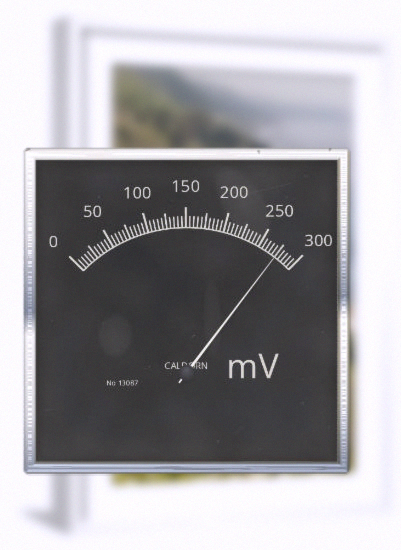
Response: 275 mV
